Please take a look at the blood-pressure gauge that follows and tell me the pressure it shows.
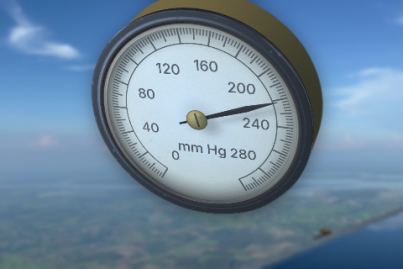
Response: 220 mmHg
